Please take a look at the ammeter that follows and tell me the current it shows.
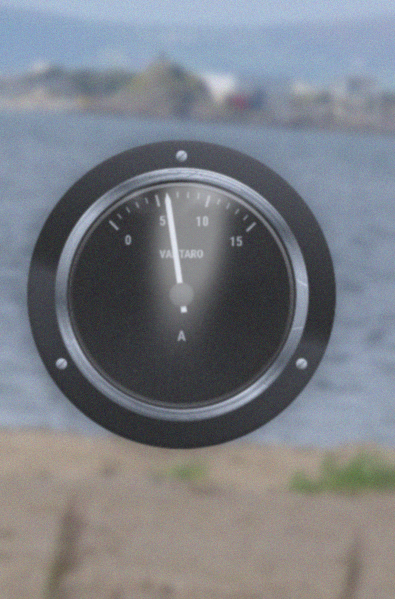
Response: 6 A
